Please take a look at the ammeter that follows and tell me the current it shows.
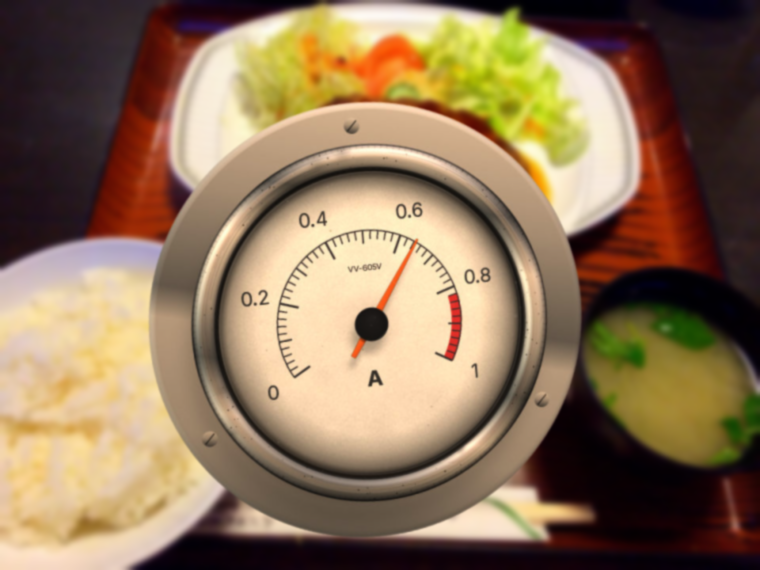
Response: 0.64 A
